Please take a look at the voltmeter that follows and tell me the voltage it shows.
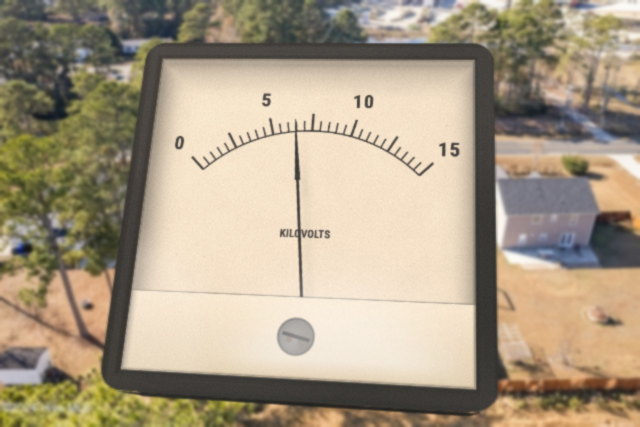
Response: 6.5 kV
